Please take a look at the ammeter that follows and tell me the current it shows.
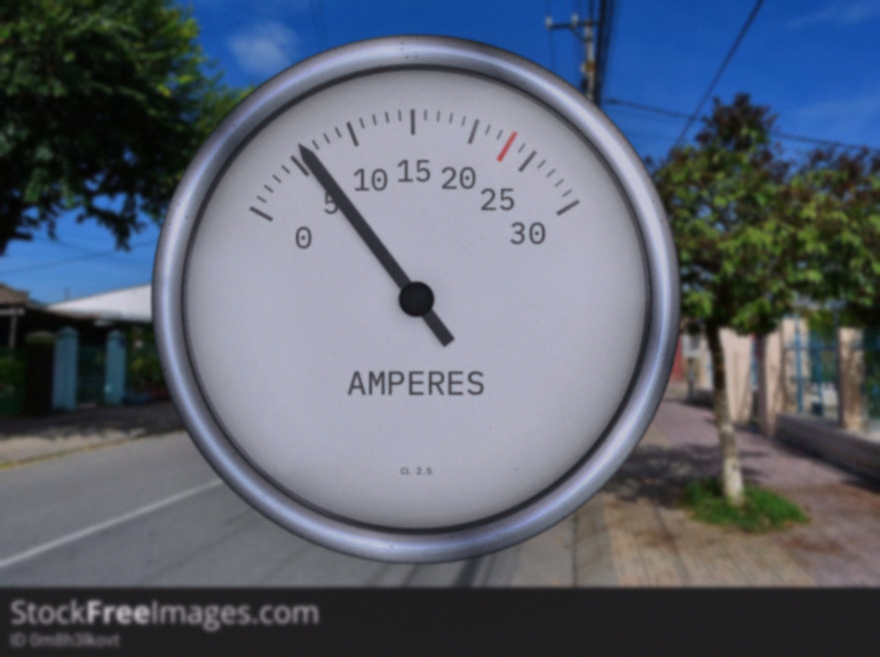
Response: 6 A
